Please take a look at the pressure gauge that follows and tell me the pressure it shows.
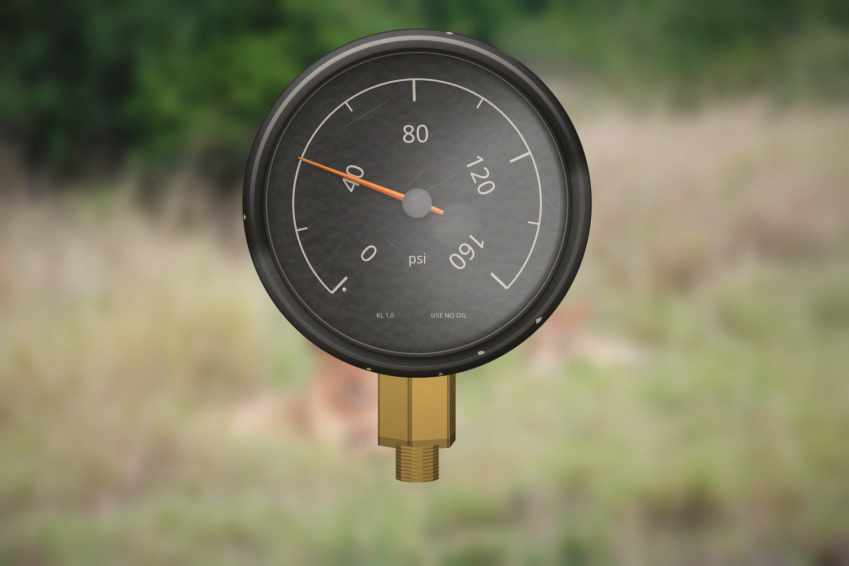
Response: 40 psi
